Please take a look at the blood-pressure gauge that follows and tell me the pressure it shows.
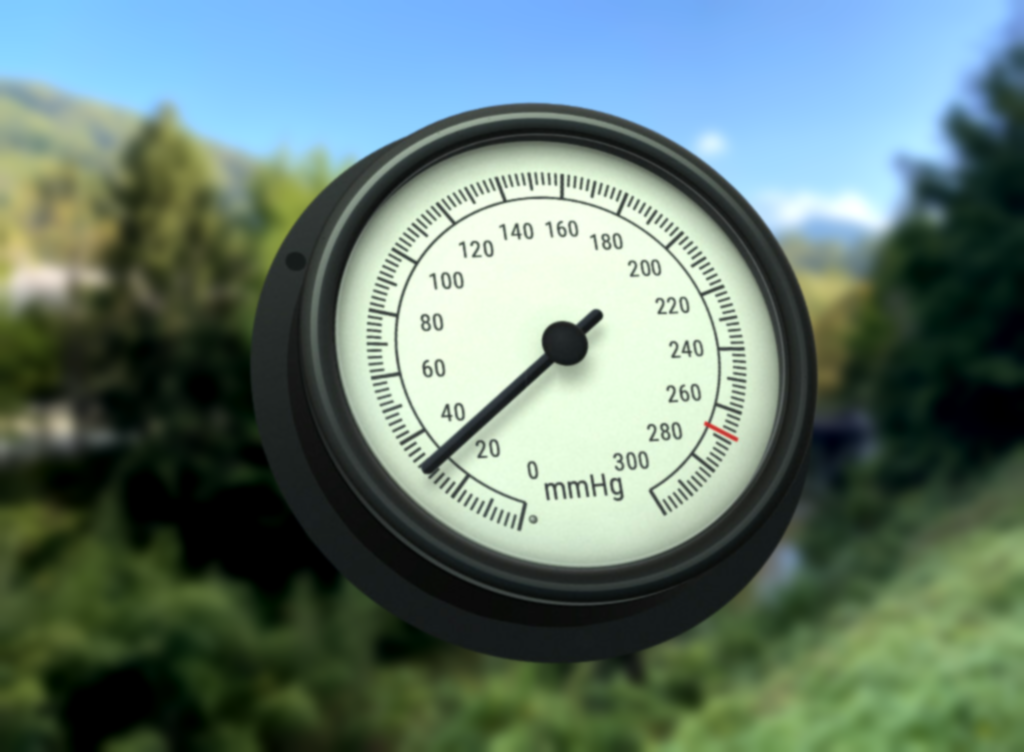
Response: 30 mmHg
